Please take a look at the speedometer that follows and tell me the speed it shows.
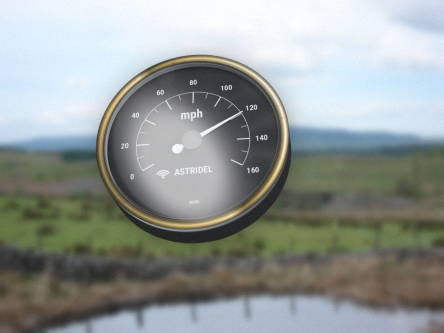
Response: 120 mph
